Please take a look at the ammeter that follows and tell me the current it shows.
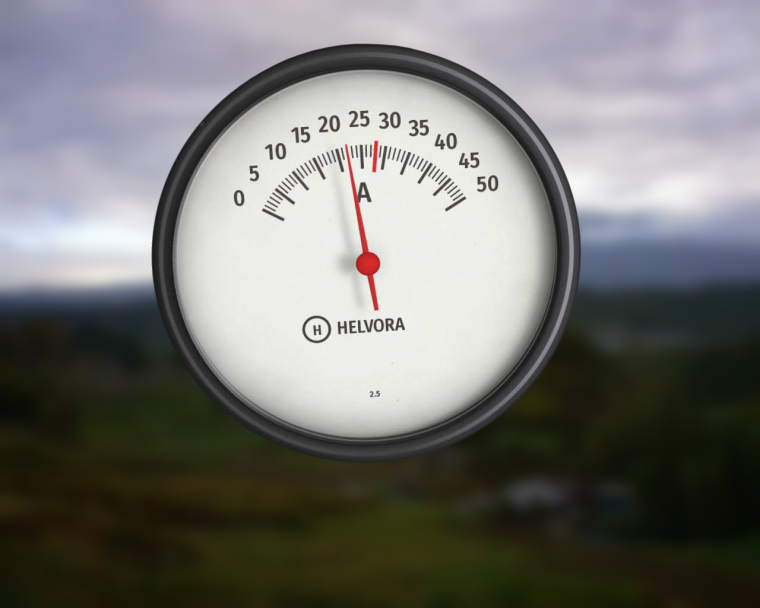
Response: 22 A
